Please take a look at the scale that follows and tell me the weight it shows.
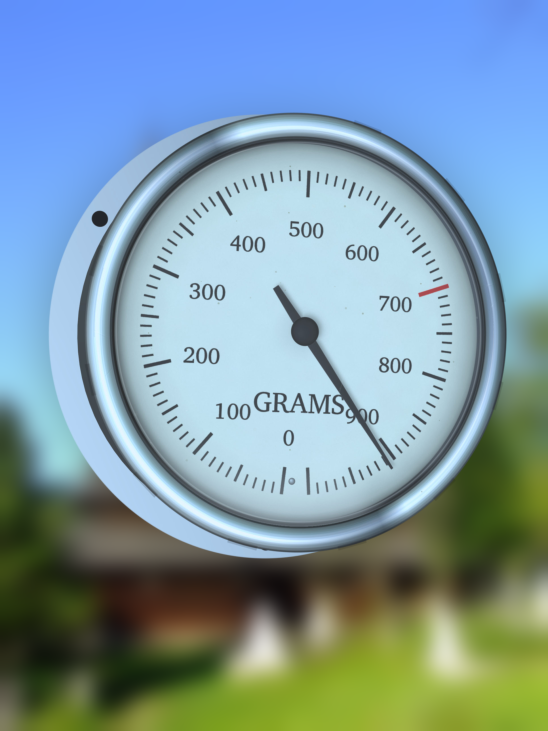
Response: 910 g
